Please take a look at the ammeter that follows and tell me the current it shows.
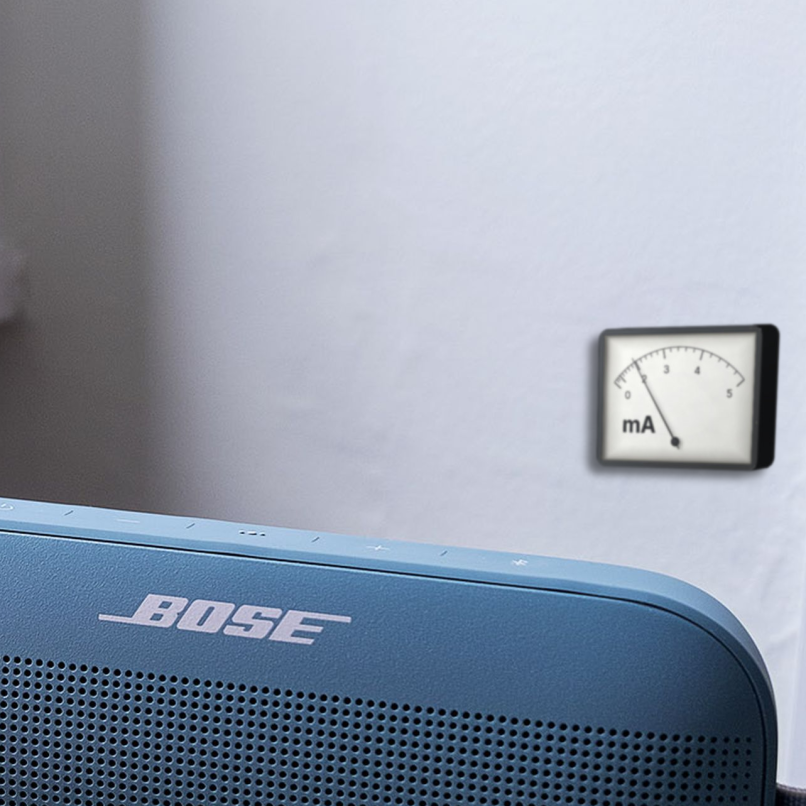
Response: 2 mA
